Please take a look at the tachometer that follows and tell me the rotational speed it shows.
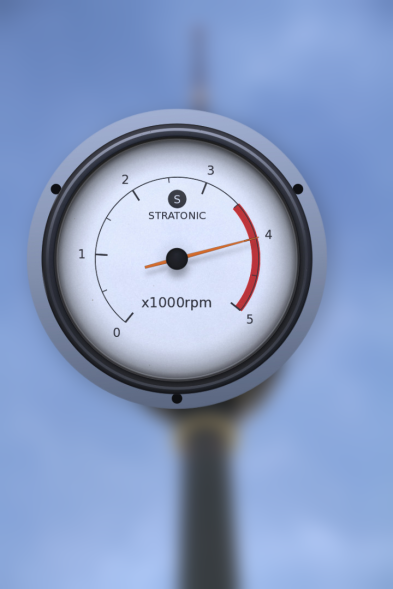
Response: 4000 rpm
